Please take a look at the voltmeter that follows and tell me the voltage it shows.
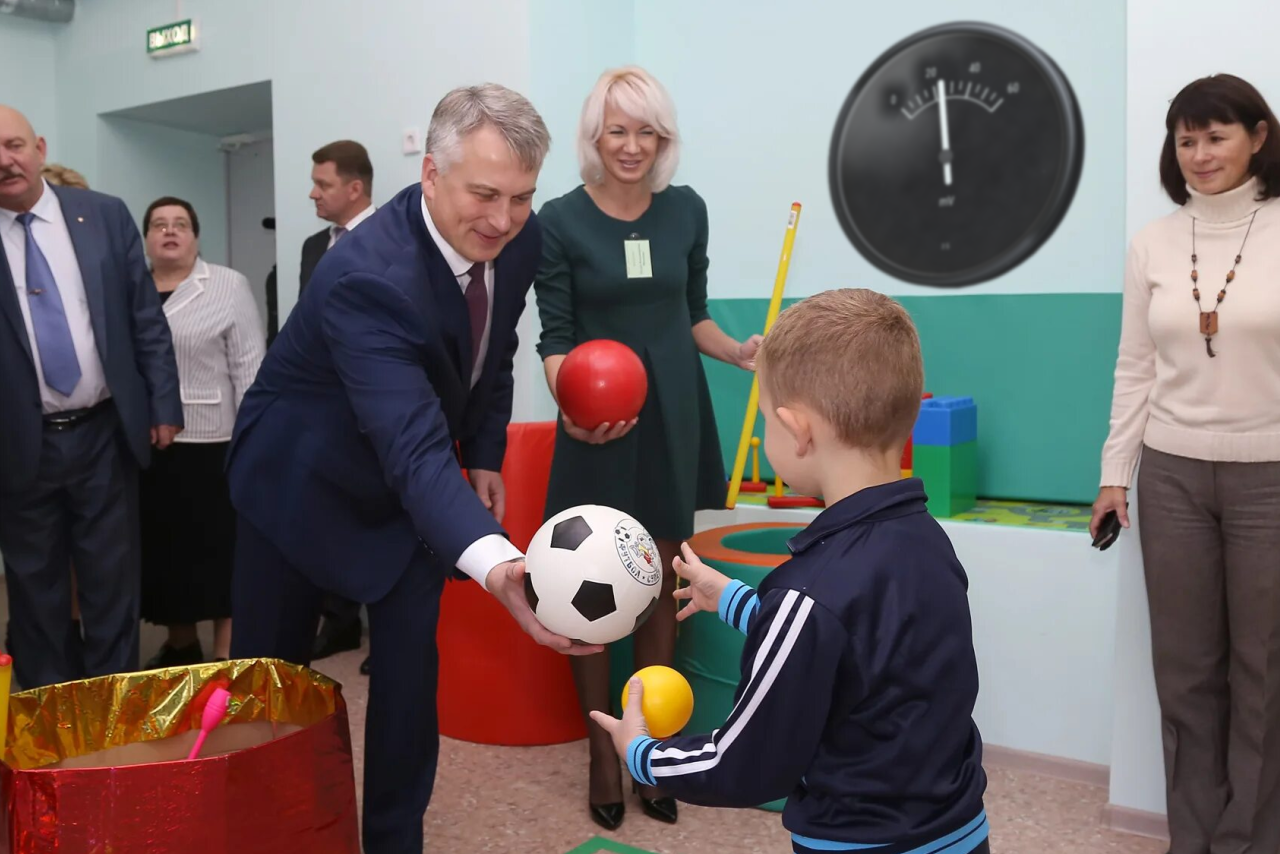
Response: 25 mV
